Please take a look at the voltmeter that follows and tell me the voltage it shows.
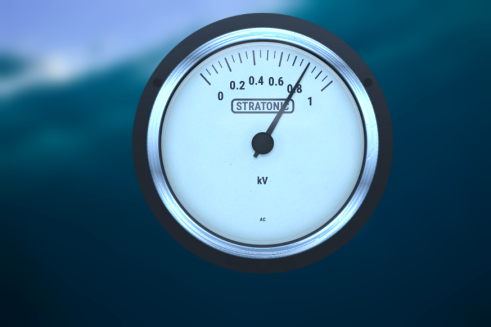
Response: 0.8 kV
